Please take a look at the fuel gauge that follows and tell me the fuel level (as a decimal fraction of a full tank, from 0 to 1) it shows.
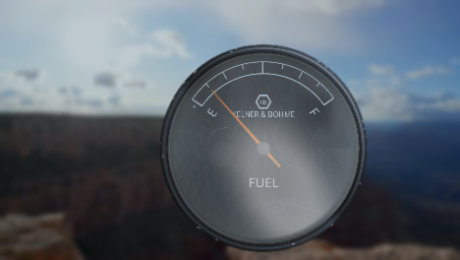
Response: 0.125
